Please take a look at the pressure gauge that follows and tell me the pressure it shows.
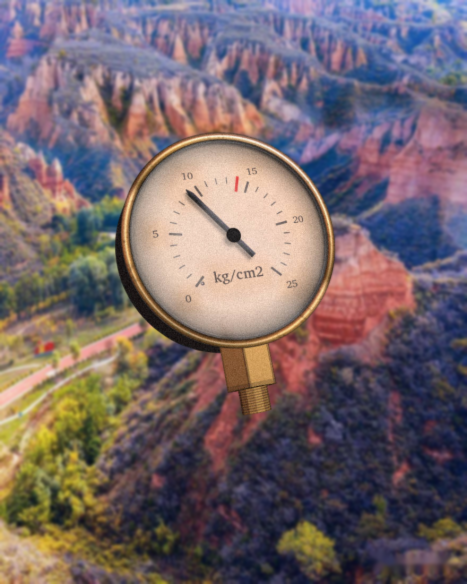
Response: 9 kg/cm²
